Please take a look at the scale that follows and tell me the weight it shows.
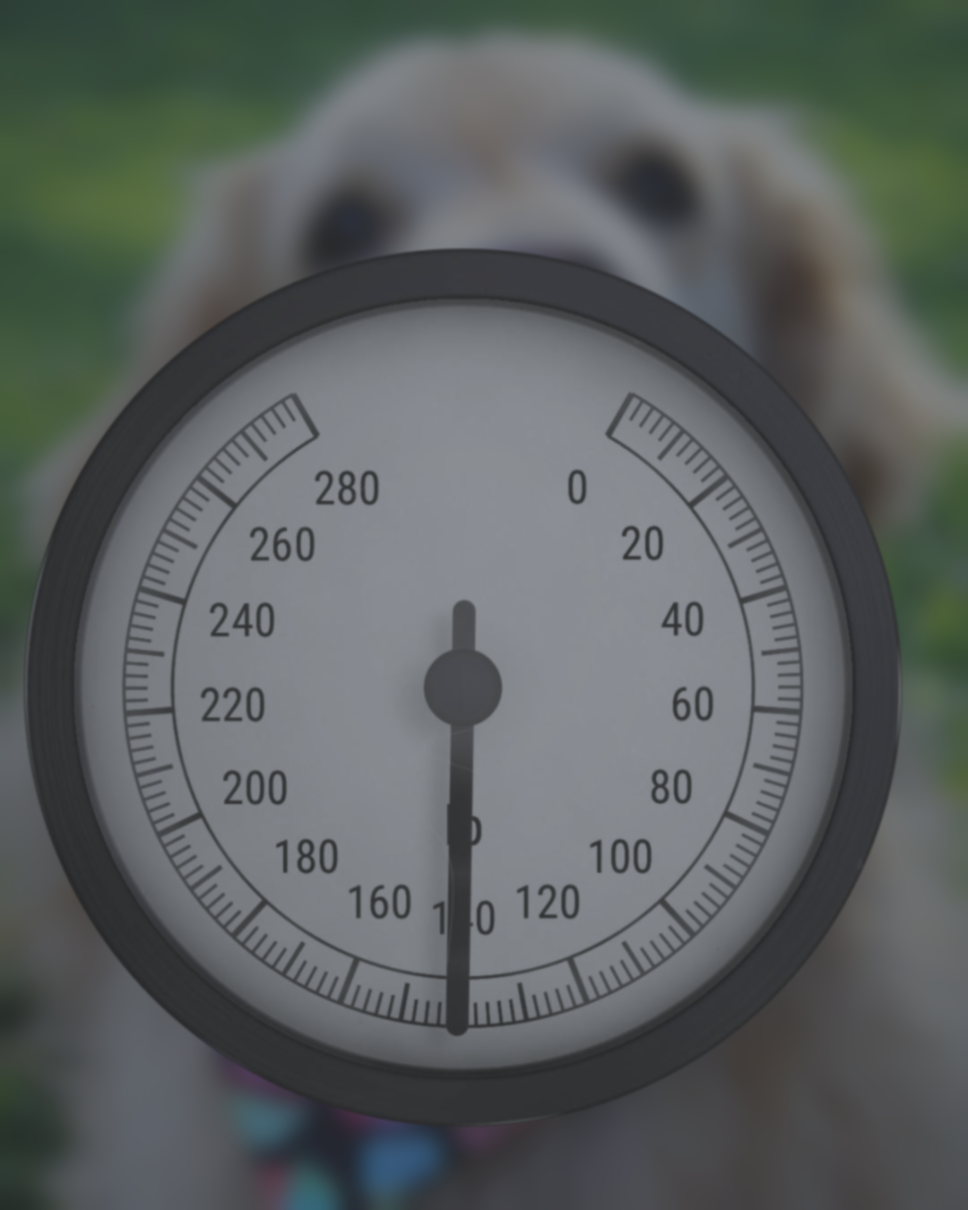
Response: 141 lb
